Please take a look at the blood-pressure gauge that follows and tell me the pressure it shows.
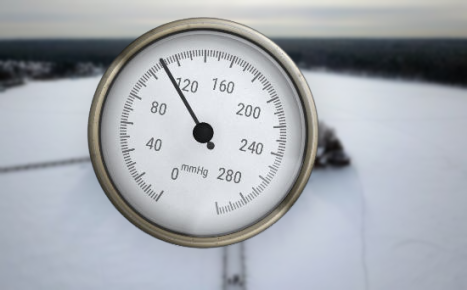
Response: 110 mmHg
